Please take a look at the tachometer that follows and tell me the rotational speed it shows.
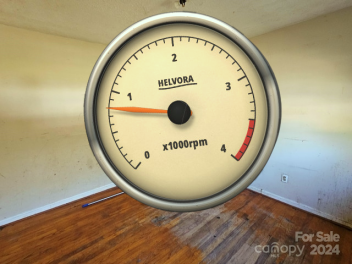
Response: 800 rpm
